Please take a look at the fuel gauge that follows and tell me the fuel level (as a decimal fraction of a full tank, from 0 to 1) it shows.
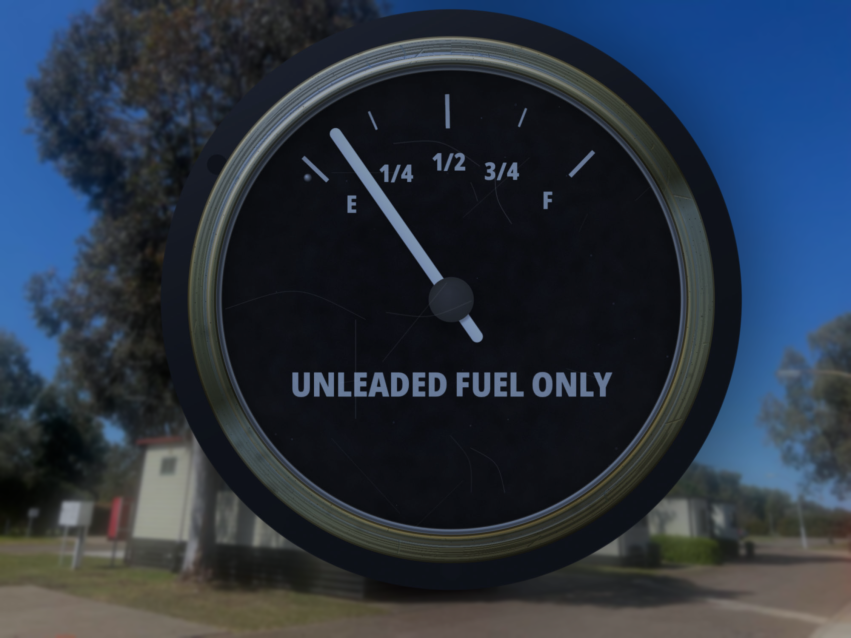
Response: 0.125
